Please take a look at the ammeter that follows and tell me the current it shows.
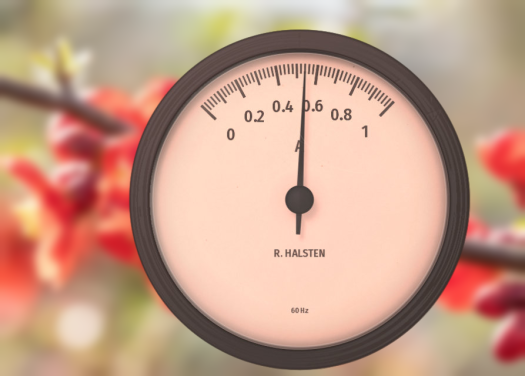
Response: 0.54 A
